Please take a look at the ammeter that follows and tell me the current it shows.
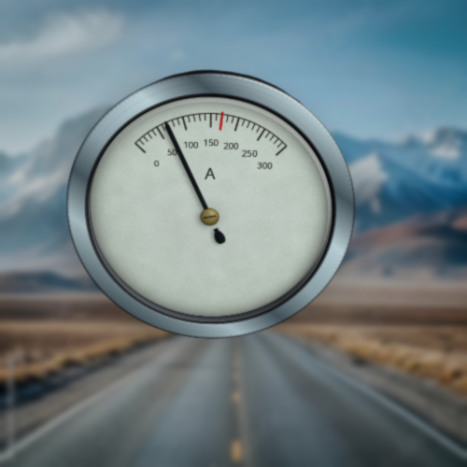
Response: 70 A
